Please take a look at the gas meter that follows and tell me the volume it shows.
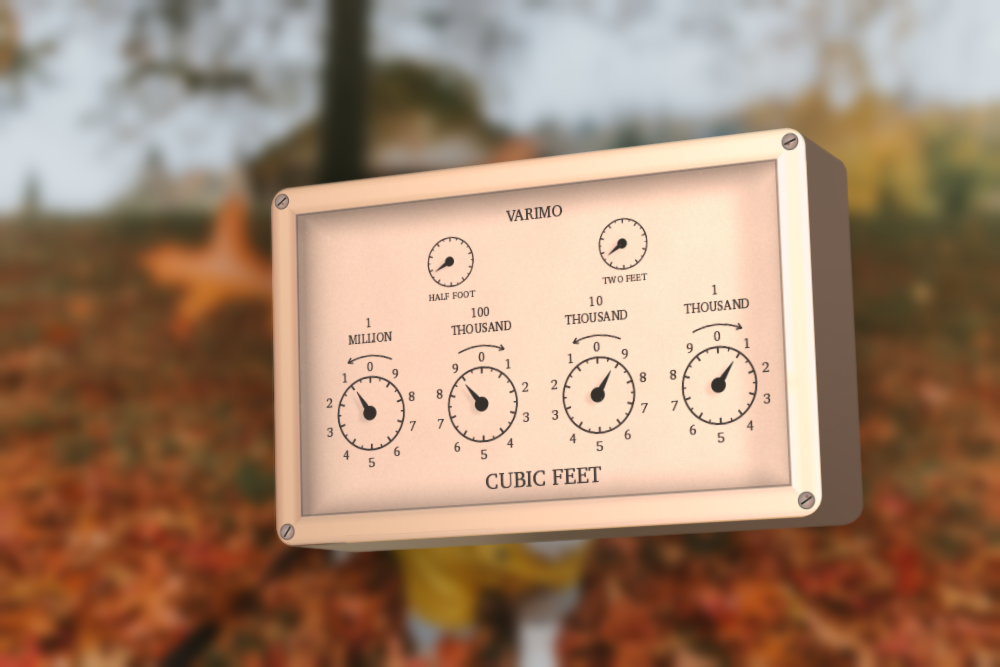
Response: 89100 ft³
